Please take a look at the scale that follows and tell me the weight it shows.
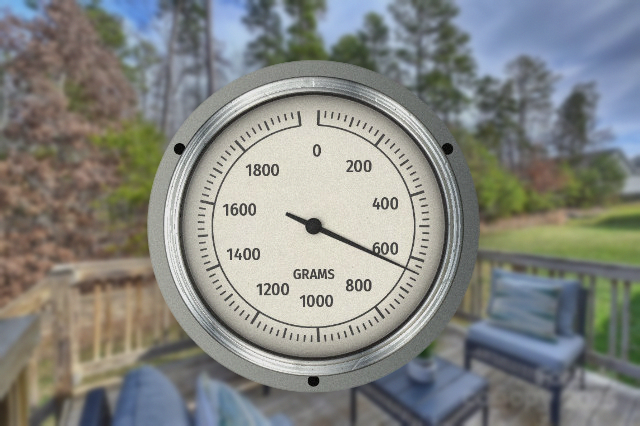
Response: 640 g
